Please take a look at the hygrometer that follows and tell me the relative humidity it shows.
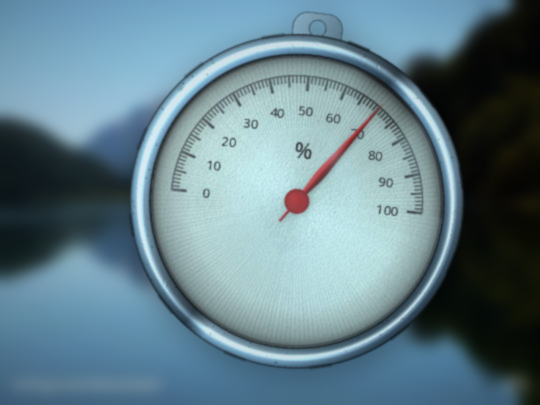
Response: 70 %
